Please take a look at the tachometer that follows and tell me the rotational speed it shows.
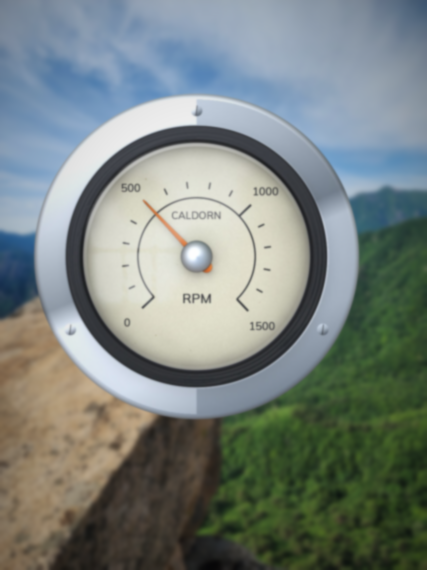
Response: 500 rpm
